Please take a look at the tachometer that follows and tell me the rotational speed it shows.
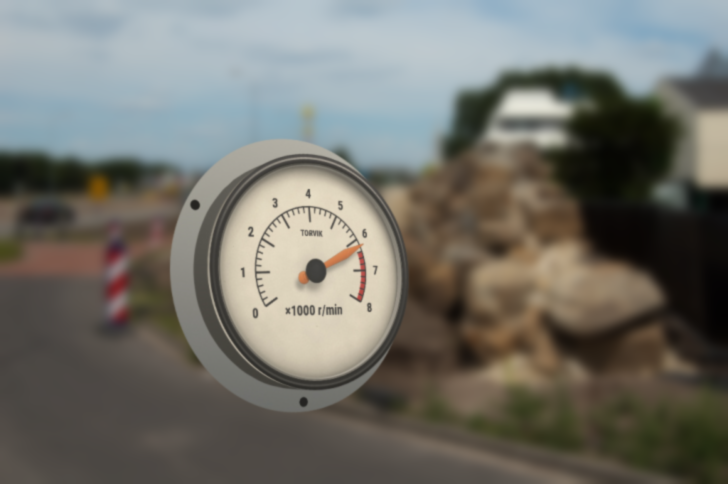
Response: 6200 rpm
